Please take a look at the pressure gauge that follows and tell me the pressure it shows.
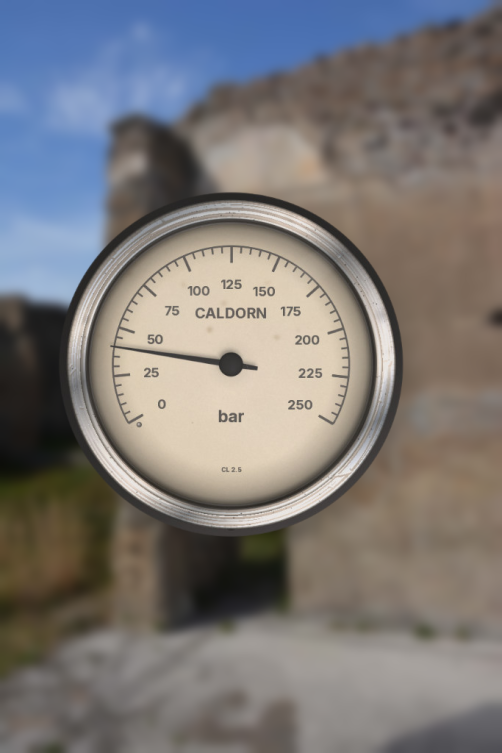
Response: 40 bar
